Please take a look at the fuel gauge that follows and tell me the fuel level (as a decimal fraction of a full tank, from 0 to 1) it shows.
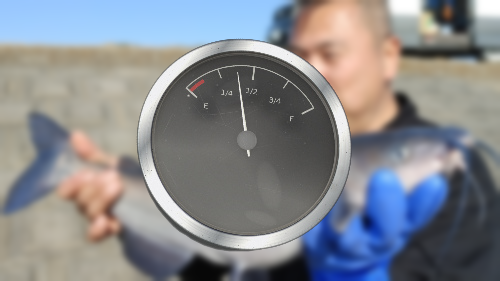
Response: 0.375
